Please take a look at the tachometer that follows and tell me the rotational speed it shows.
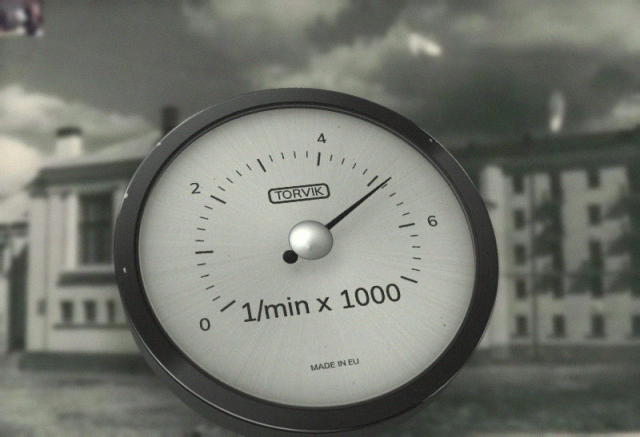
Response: 5200 rpm
